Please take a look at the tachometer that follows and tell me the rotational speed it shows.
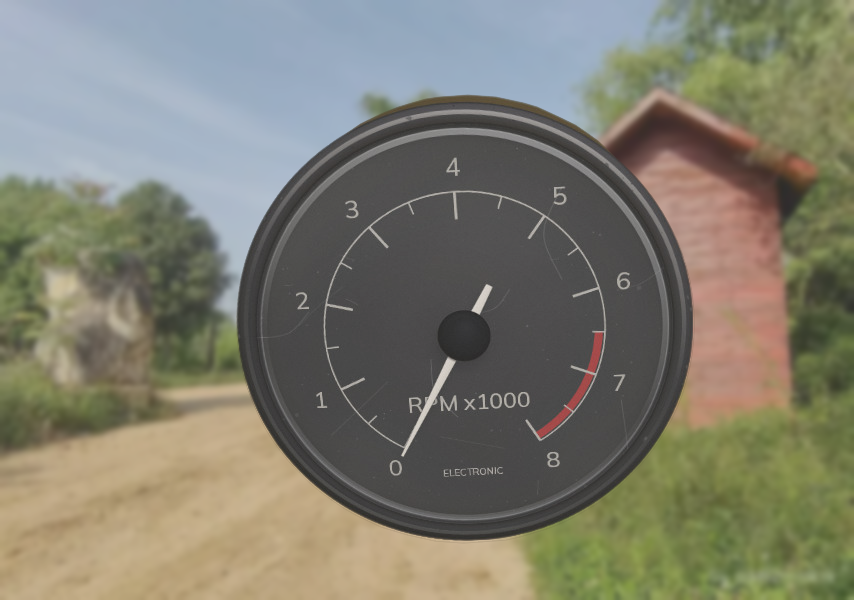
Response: 0 rpm
